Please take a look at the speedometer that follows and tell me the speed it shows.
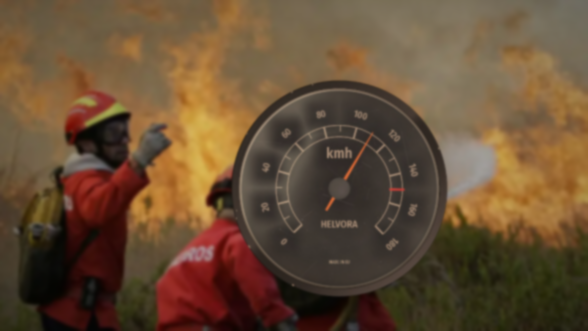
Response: 110 km/h
